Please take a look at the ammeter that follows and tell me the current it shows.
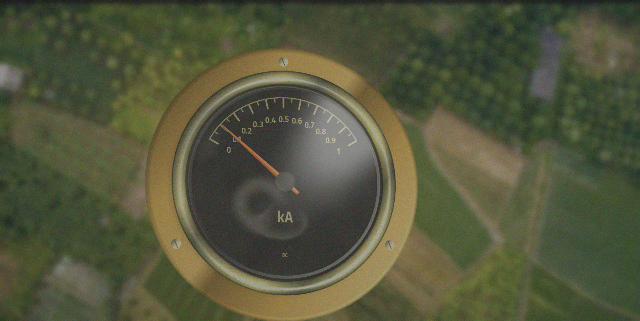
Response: 0.1 kA
